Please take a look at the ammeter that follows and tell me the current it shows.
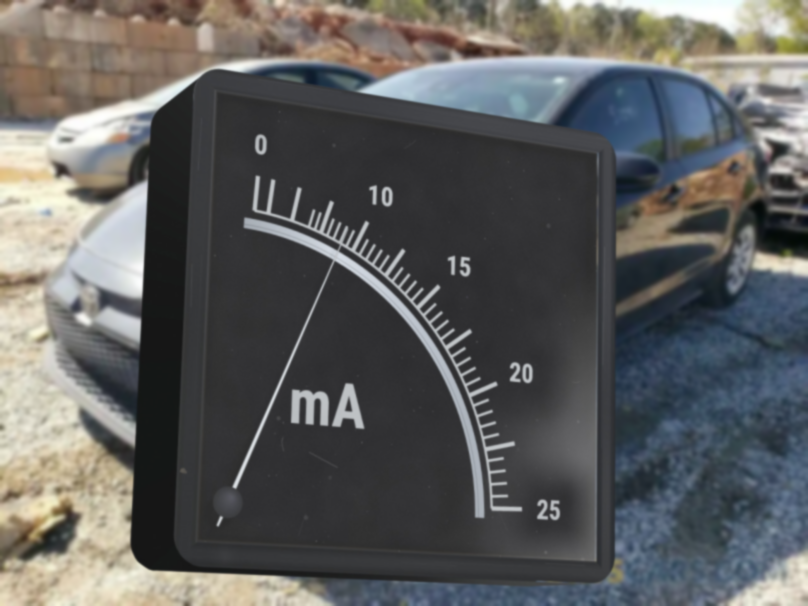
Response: 9 mA
